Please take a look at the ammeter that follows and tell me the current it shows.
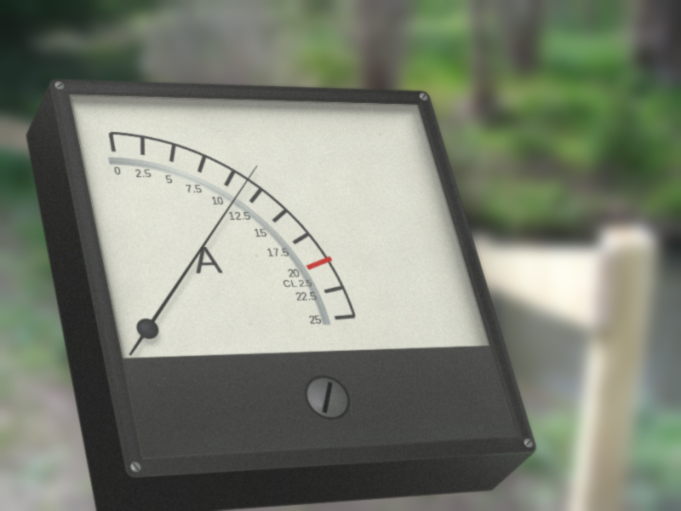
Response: 11.25 A
